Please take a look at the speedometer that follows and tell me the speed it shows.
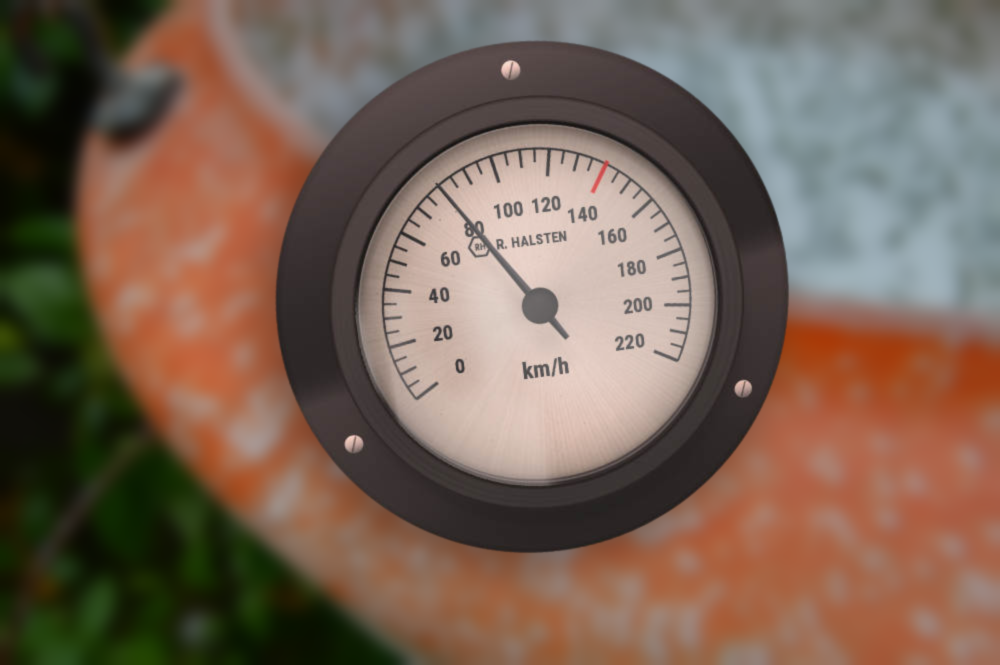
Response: 80 km/h
